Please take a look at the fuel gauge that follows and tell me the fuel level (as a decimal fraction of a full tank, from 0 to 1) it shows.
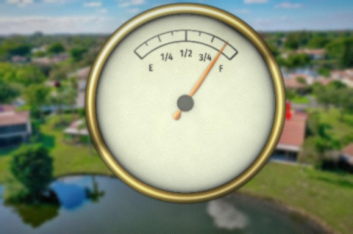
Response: 0.875
